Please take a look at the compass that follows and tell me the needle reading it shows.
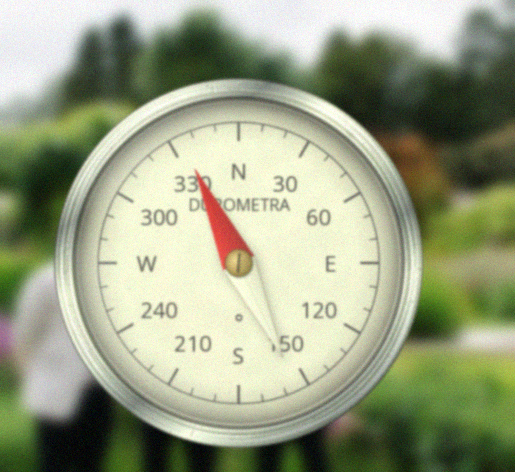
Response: 335 °
